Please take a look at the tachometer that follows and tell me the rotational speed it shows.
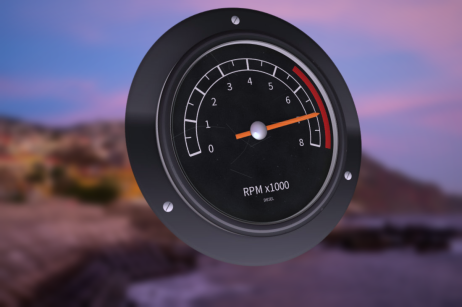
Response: 7000 rpm
